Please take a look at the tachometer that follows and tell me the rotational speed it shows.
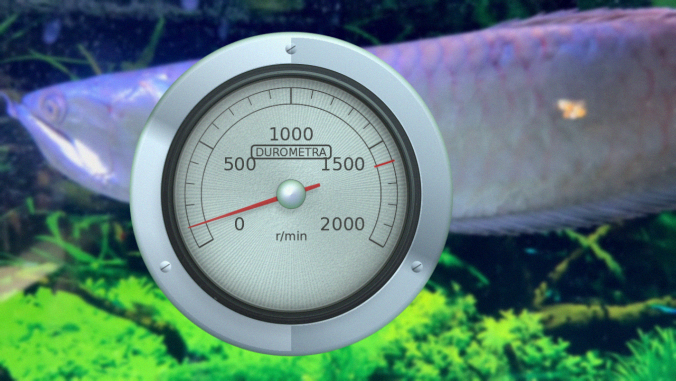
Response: 100 rpm
